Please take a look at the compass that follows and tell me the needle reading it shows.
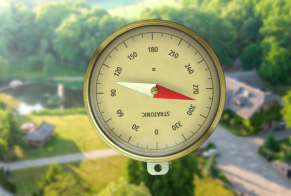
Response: 285 °
